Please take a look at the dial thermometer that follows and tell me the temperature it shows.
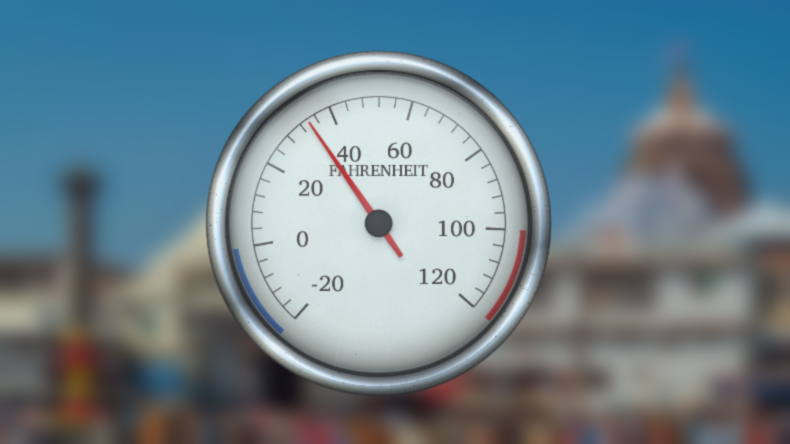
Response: 34 °F
